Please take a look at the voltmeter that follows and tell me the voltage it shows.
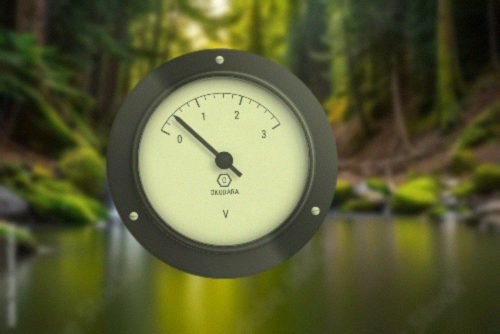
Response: 0.4 V
